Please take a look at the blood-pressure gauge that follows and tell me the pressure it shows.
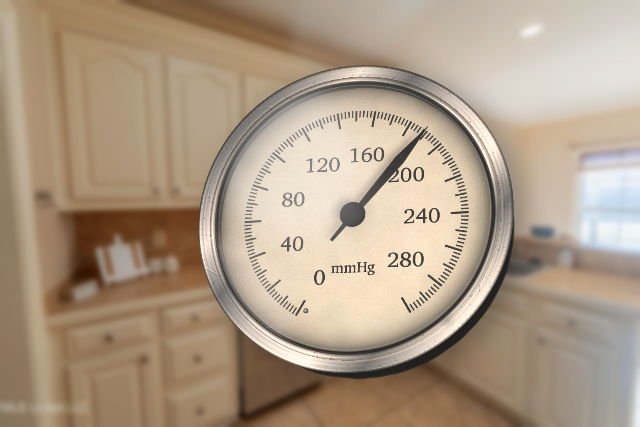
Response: 190 mmHg
